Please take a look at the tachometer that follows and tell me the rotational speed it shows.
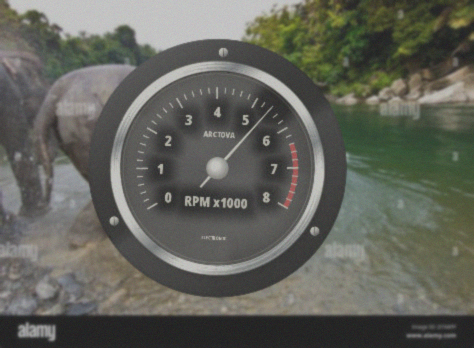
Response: 5400 rpm
